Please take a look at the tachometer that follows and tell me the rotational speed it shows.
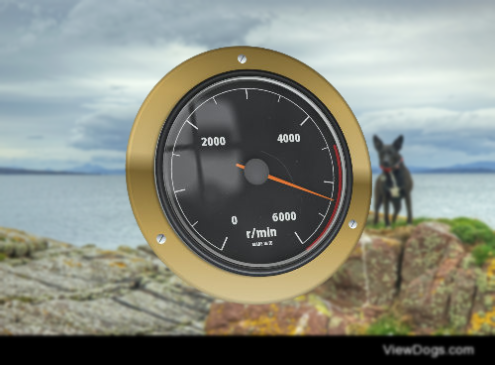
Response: 5250 rpm
